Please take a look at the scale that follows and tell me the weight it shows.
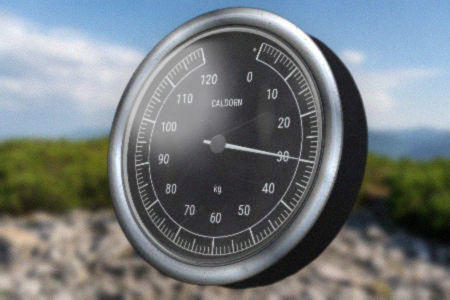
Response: 30 kg
